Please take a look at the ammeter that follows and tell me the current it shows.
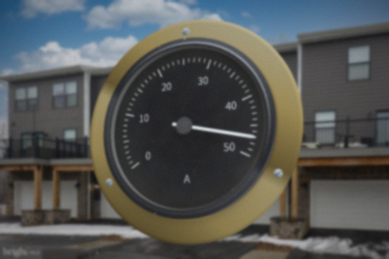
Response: 47 A
